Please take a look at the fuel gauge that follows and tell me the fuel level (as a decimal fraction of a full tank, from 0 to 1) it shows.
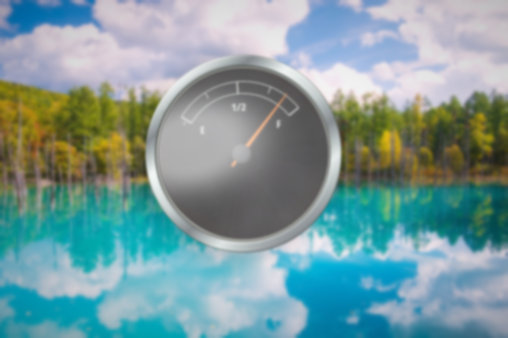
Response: 0.875
